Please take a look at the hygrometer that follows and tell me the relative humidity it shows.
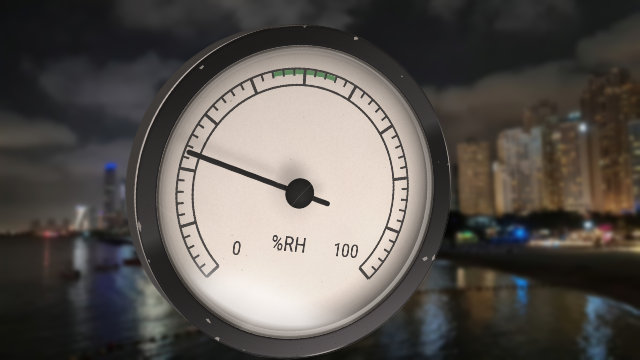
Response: 23 %
